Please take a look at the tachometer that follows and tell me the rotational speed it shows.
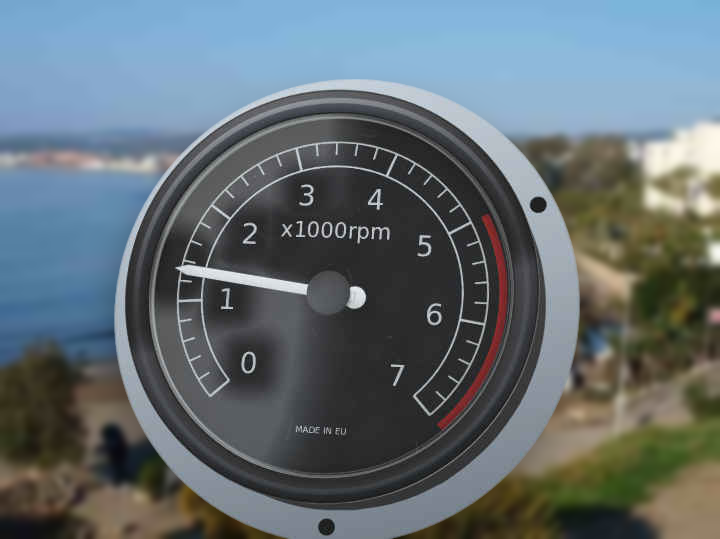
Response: 1300 rpm
